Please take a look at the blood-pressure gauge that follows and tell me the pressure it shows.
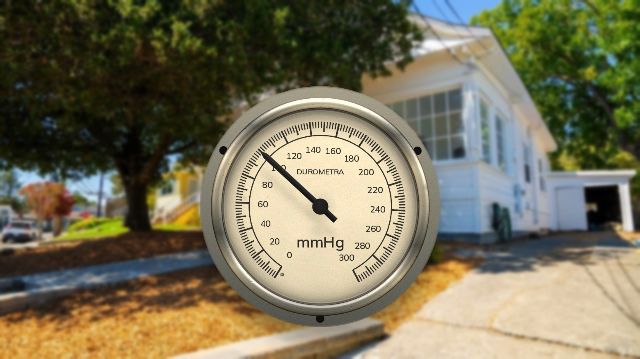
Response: 100 mmHg
